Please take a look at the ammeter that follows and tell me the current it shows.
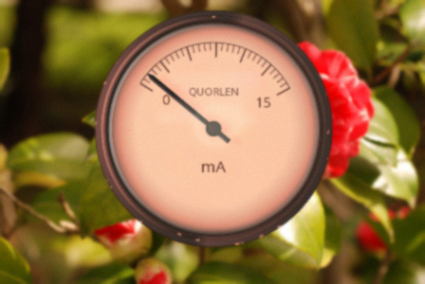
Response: 1 mA
